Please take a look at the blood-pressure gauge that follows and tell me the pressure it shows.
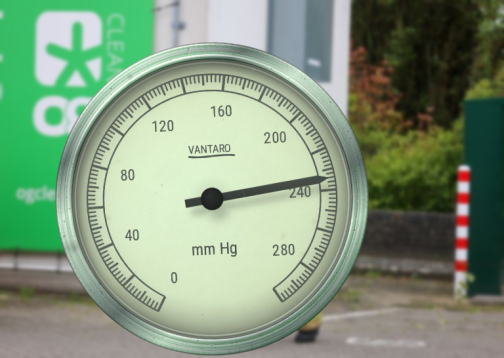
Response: 234 mmHg
